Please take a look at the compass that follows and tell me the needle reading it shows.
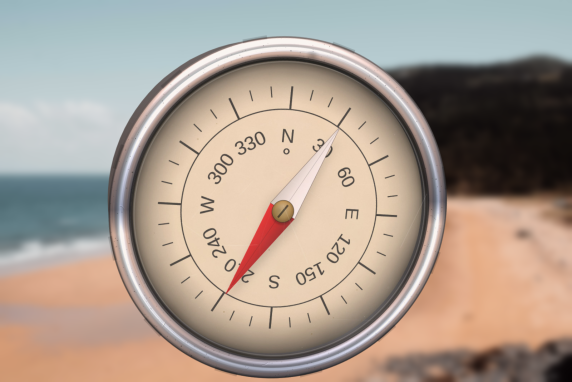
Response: 210 °
